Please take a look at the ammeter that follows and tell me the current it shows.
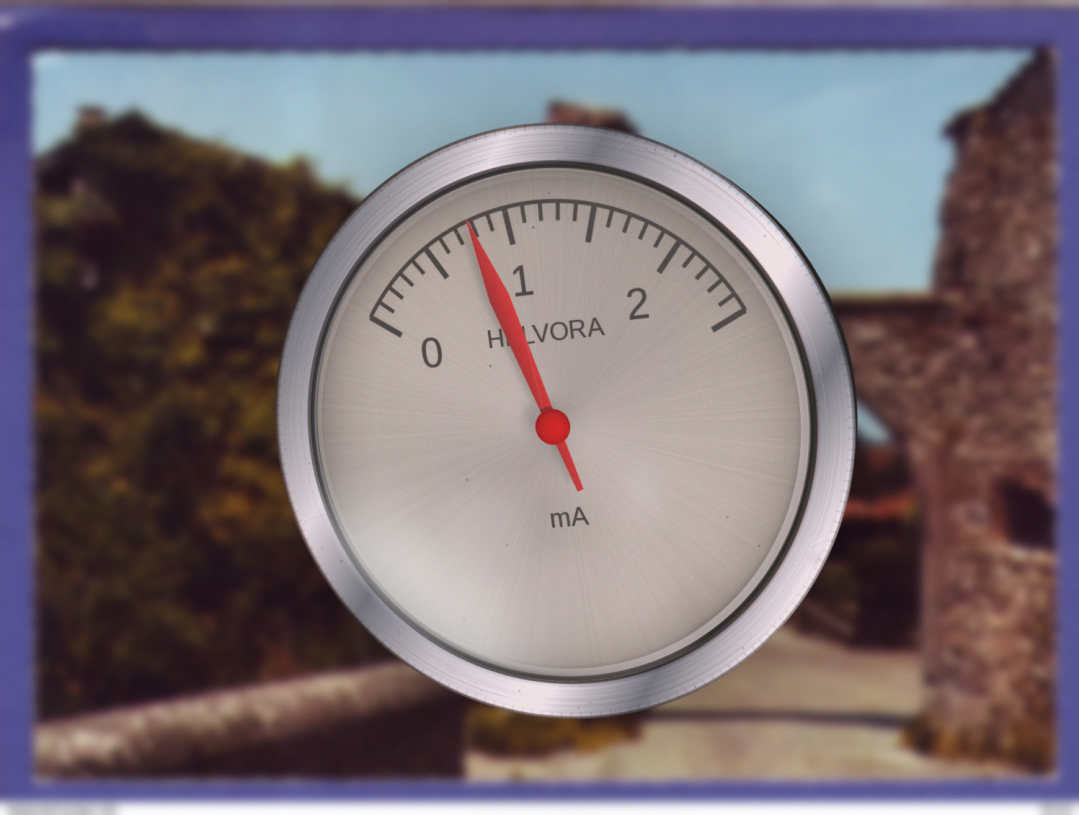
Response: 0.8 mA
